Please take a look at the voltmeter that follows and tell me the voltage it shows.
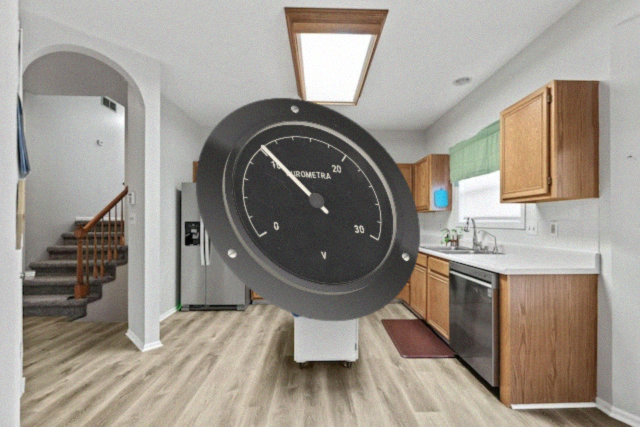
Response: 10 V
